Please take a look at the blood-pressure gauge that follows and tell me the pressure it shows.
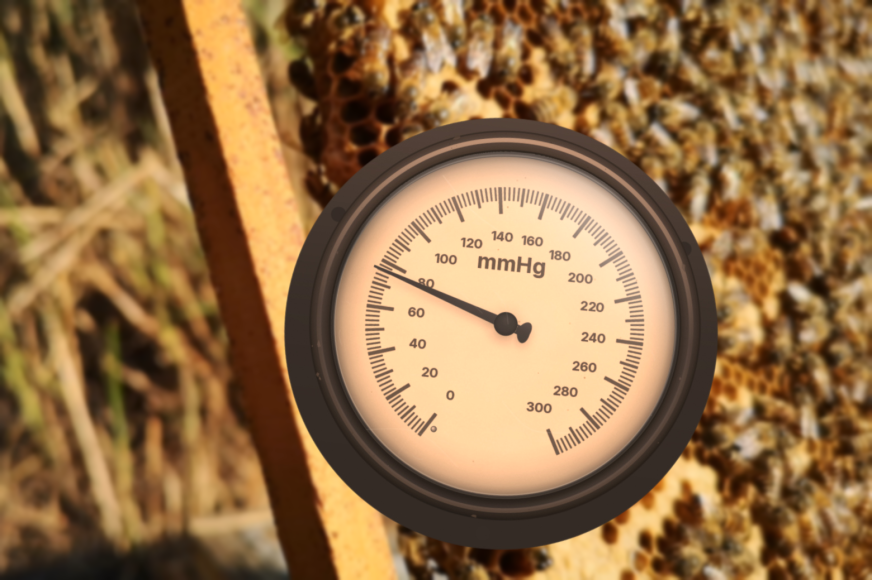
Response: 76 mmHg
